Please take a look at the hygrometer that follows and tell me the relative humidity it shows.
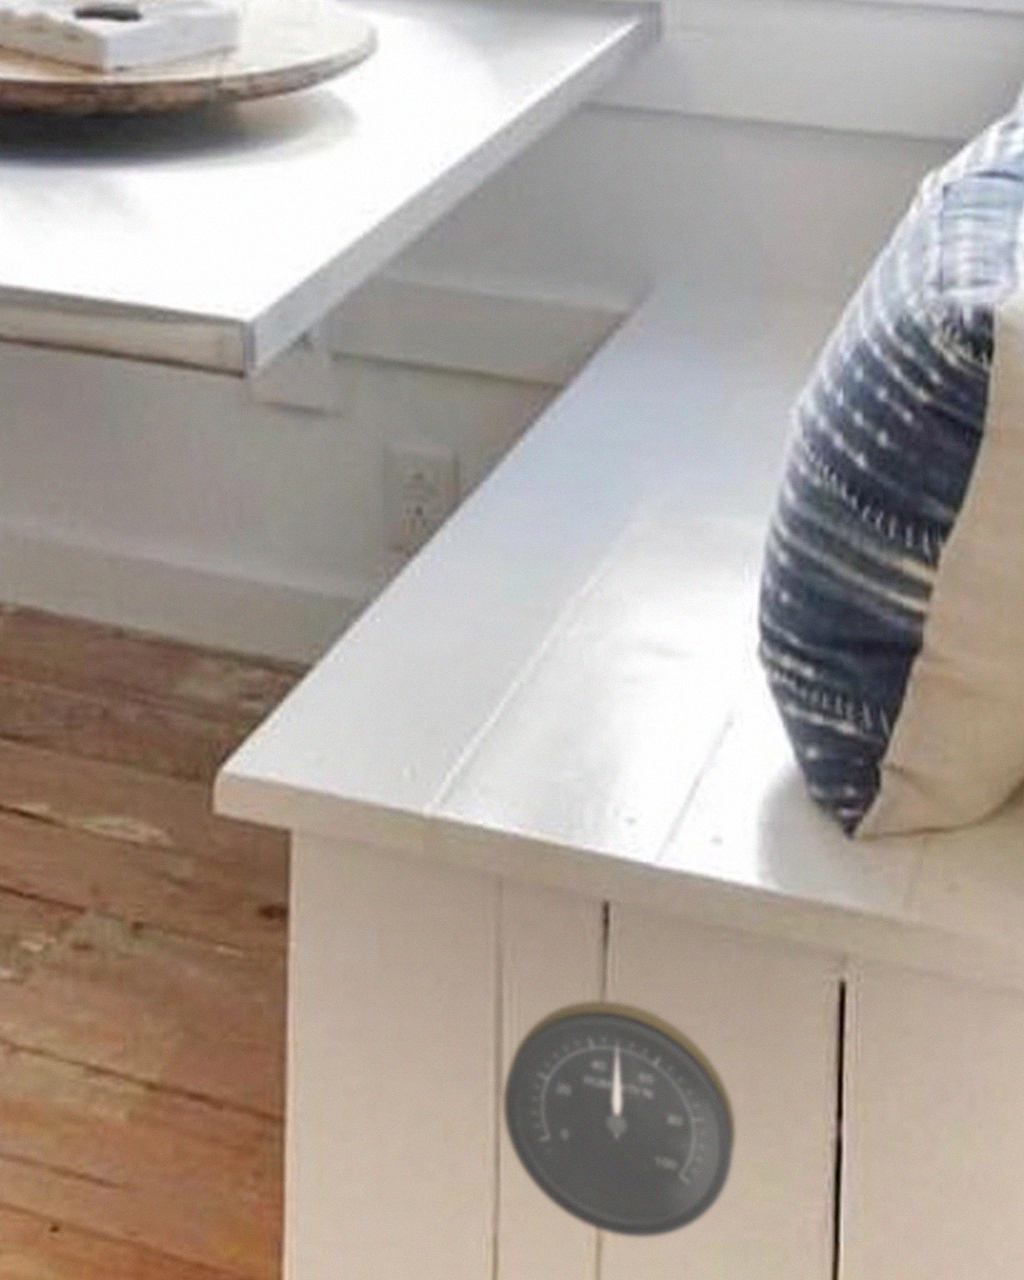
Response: 48 %
